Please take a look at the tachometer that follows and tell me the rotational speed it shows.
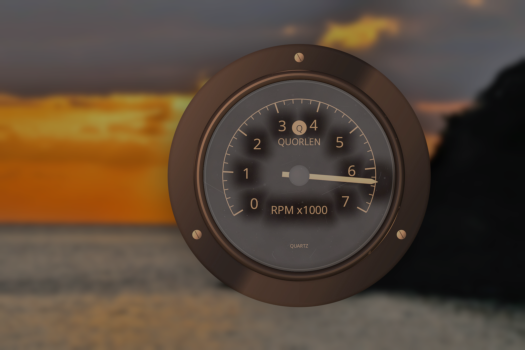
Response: 6300 rpm
